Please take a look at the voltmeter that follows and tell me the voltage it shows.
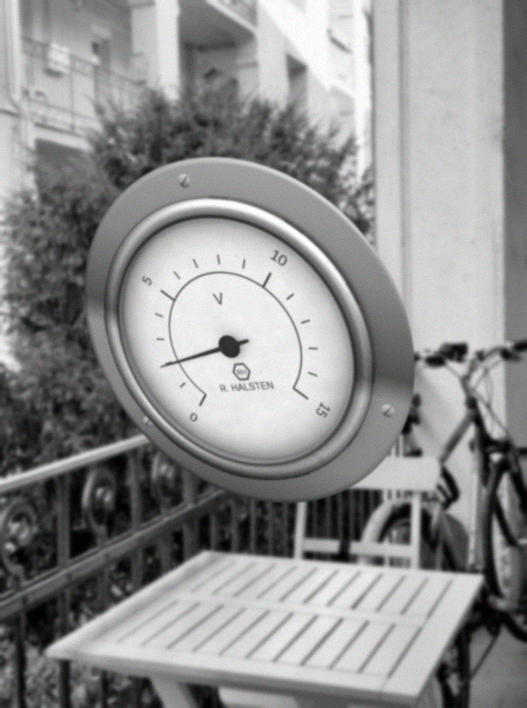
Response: 2 V
